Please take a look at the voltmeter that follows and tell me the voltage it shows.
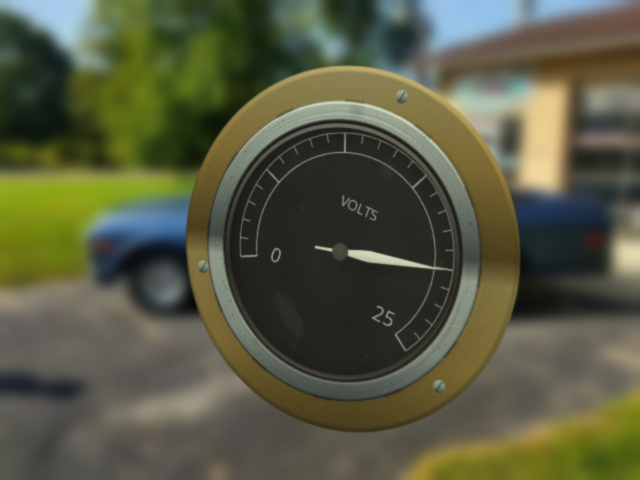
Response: 20 V
